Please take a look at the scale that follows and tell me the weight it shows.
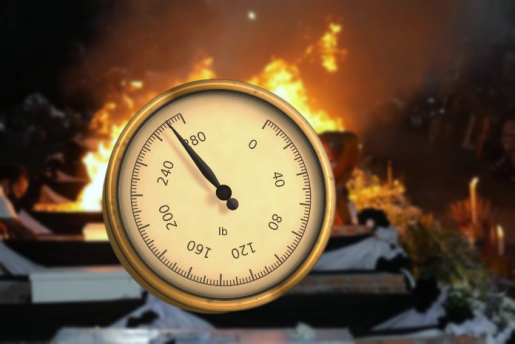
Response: 270 lb
